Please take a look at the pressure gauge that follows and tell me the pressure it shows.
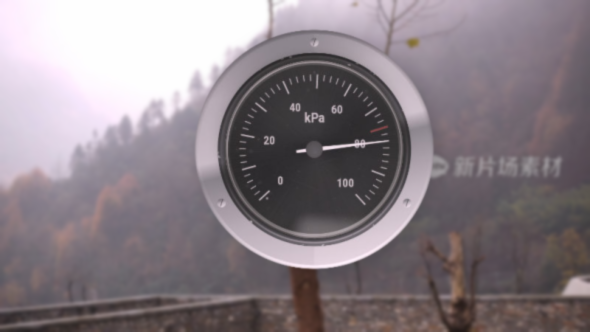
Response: 80 kPa
